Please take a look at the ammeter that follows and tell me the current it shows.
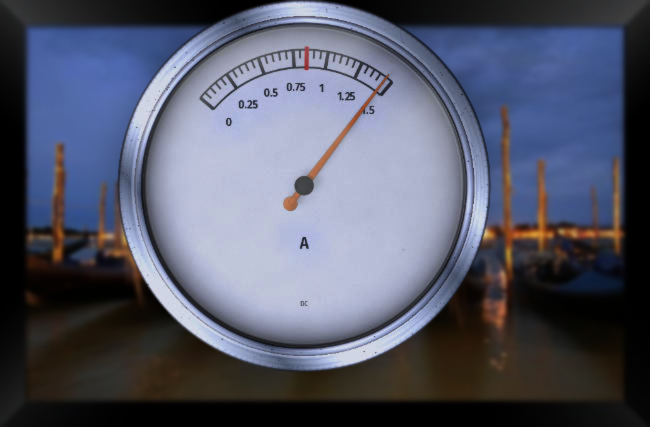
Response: 1.45 A
